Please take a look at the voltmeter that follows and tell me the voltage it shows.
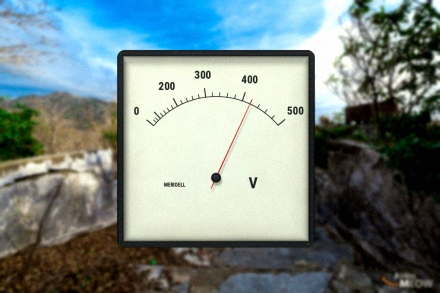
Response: 420 V
